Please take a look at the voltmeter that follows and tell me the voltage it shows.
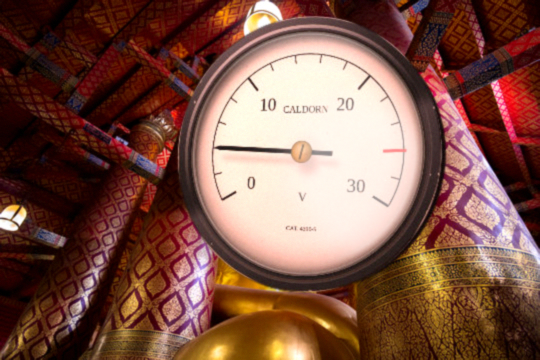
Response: 4 V
